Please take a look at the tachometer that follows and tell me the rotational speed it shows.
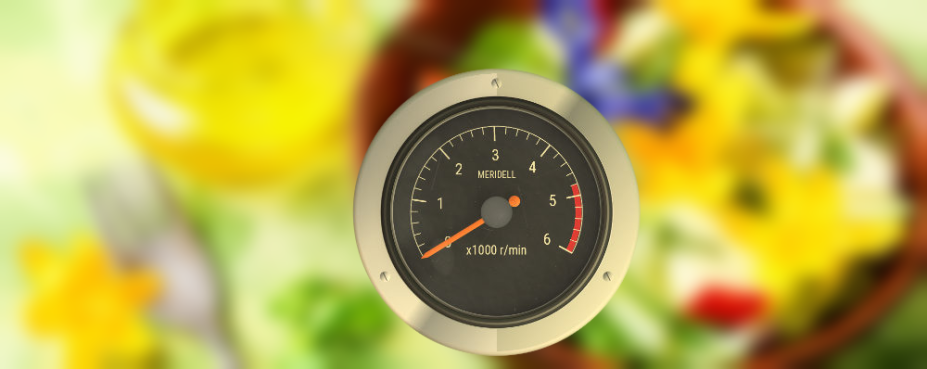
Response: 0 rpm
